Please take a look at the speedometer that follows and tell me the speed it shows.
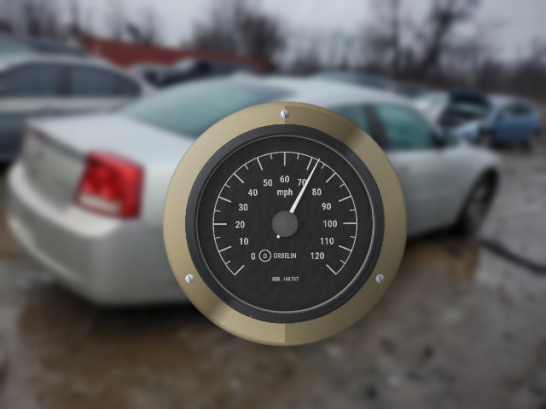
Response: 72.5 mph
